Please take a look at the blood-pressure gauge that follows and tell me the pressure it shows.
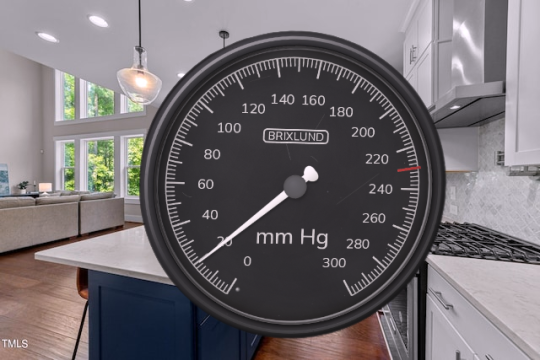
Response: 20 mmHg
